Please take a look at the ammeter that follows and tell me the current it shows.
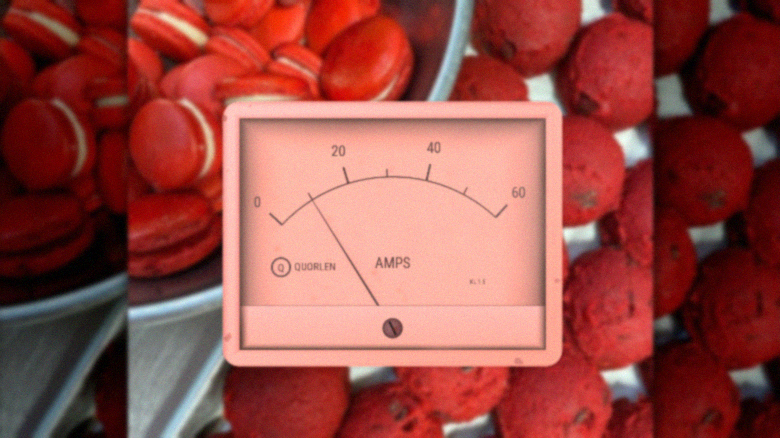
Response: 10 A
